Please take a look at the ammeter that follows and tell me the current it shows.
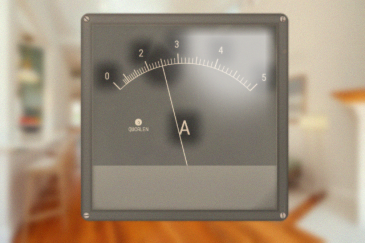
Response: 2.5 A
